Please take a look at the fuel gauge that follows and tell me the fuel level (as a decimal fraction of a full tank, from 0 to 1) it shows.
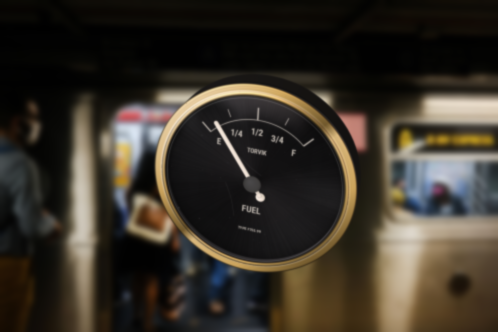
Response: 0.125
